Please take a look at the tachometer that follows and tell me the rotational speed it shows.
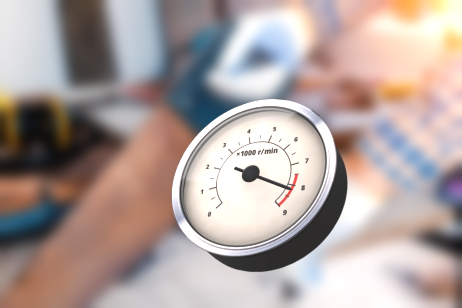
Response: 8250 rpm
